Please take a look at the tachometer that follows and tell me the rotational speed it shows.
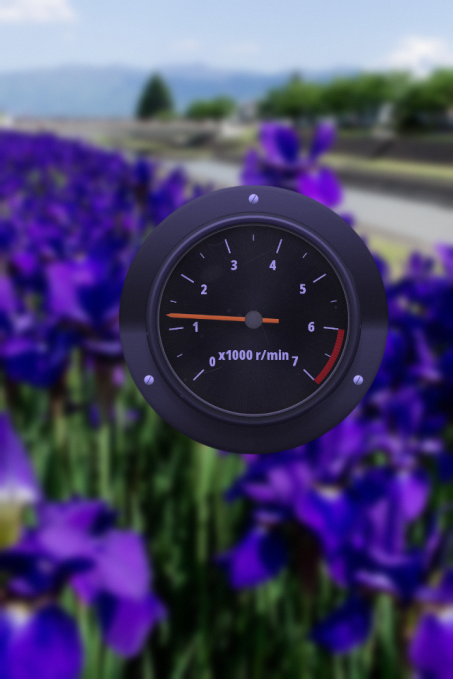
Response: 1250 rpm
